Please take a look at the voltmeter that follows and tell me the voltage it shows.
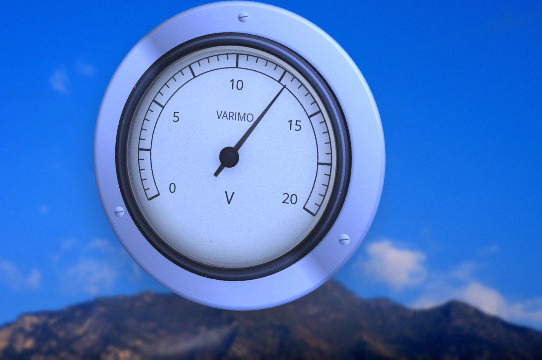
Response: 13 V
